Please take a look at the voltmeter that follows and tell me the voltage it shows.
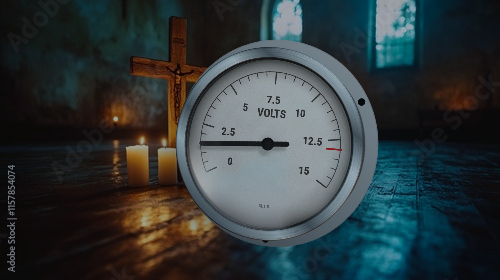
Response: 1.5 V
